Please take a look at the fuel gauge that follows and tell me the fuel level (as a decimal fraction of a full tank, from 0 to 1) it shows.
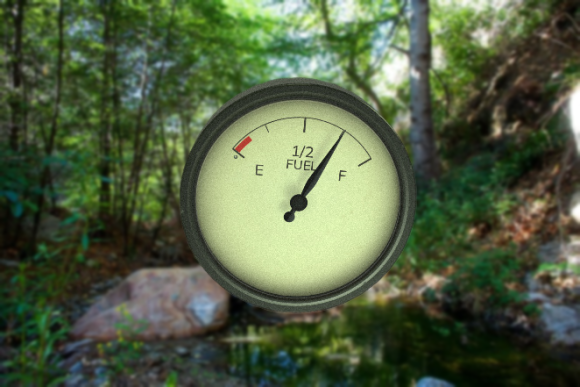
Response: 0.75
